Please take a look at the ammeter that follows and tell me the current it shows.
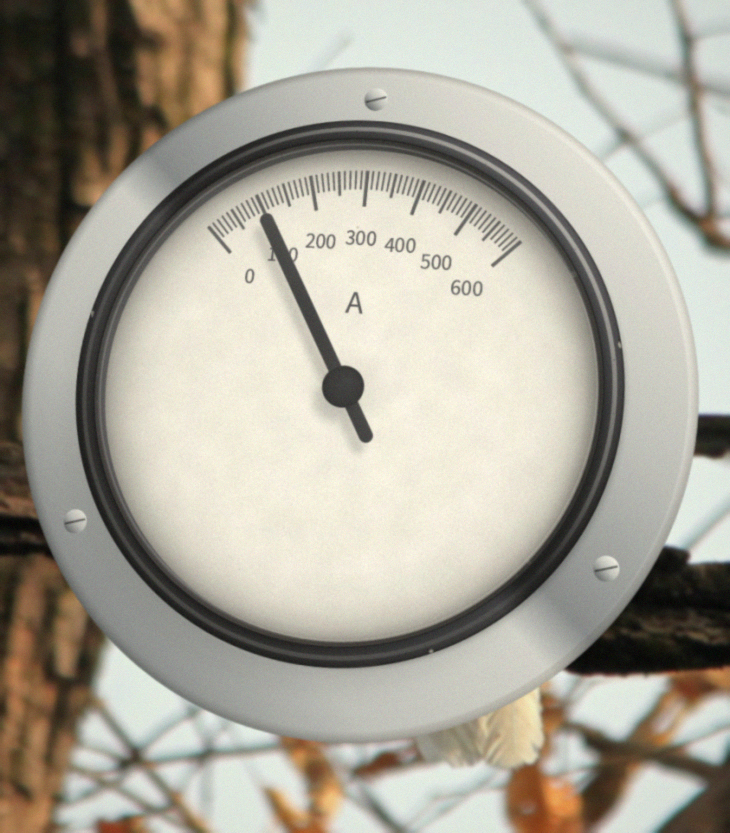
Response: 100 A
